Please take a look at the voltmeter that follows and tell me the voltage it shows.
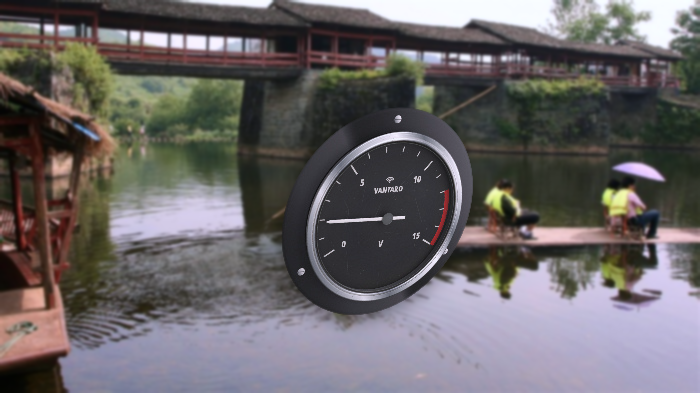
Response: 2 V
